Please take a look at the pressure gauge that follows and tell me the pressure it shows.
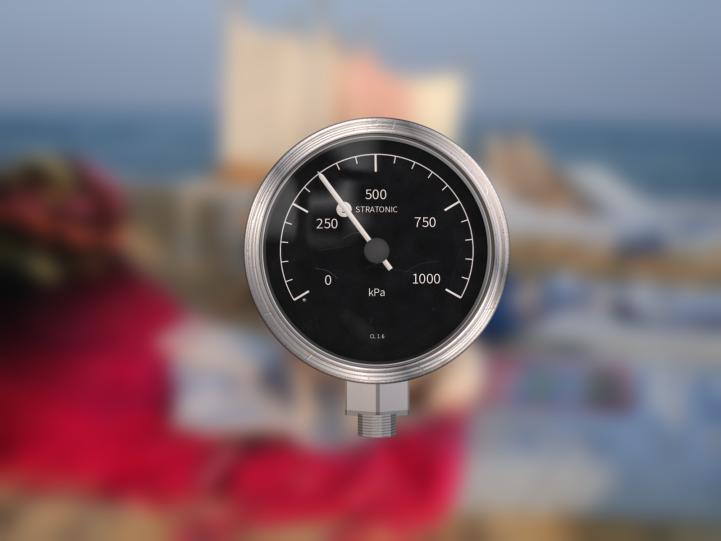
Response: 350 kPa
